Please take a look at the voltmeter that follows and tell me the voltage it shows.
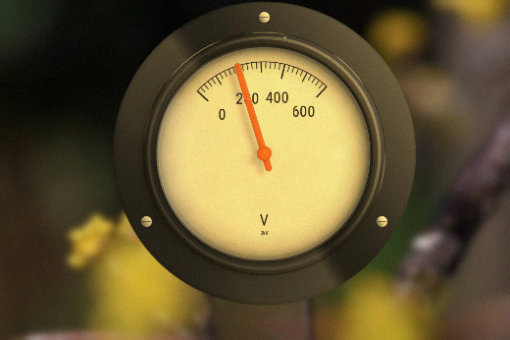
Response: 200 V
